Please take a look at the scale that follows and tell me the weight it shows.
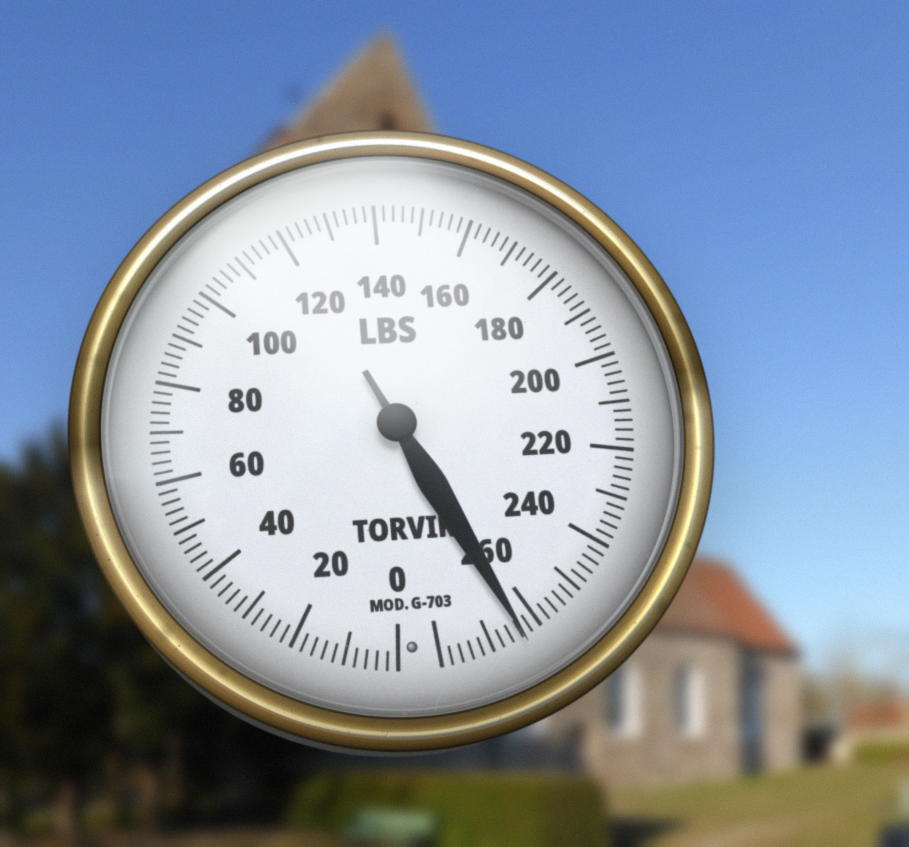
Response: 264 lb
